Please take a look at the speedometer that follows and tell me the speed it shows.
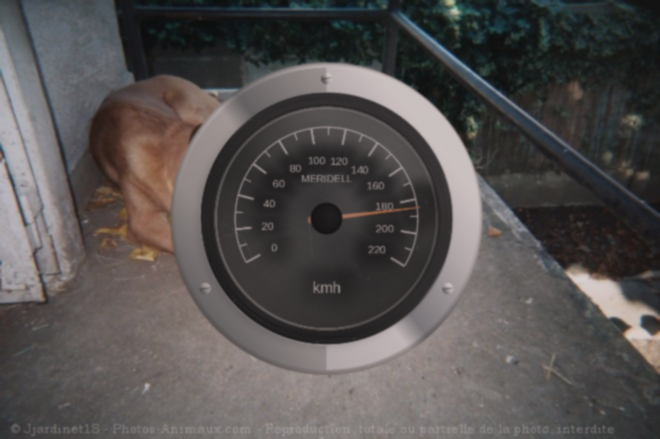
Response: 185 km/h
